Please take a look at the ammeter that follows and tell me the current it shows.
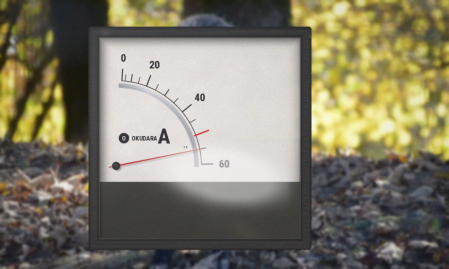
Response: 55 A
